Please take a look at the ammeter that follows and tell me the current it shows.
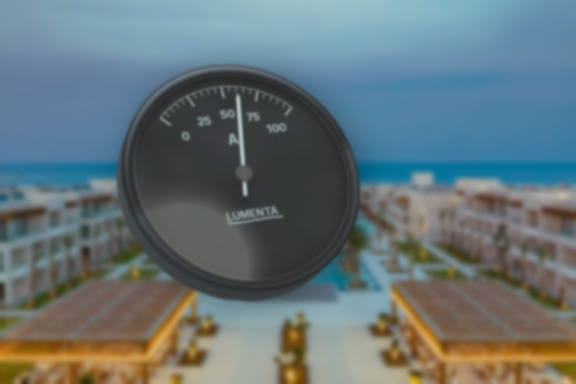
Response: 60 A
